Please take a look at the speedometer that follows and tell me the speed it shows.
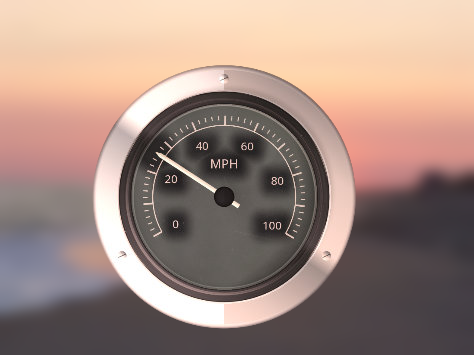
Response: 26 mph
